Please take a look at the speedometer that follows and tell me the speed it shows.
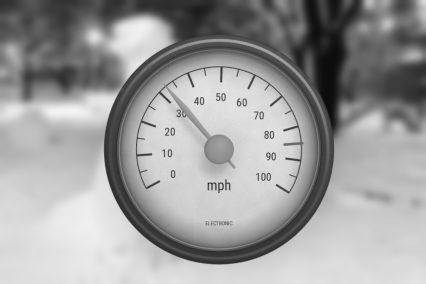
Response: 32.5 mph
